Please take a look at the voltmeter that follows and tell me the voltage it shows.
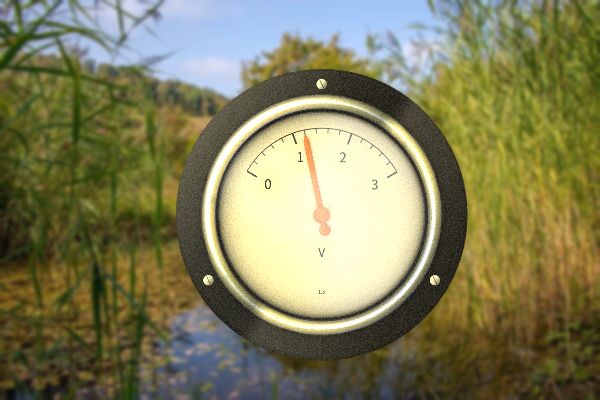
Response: 1.2 V
